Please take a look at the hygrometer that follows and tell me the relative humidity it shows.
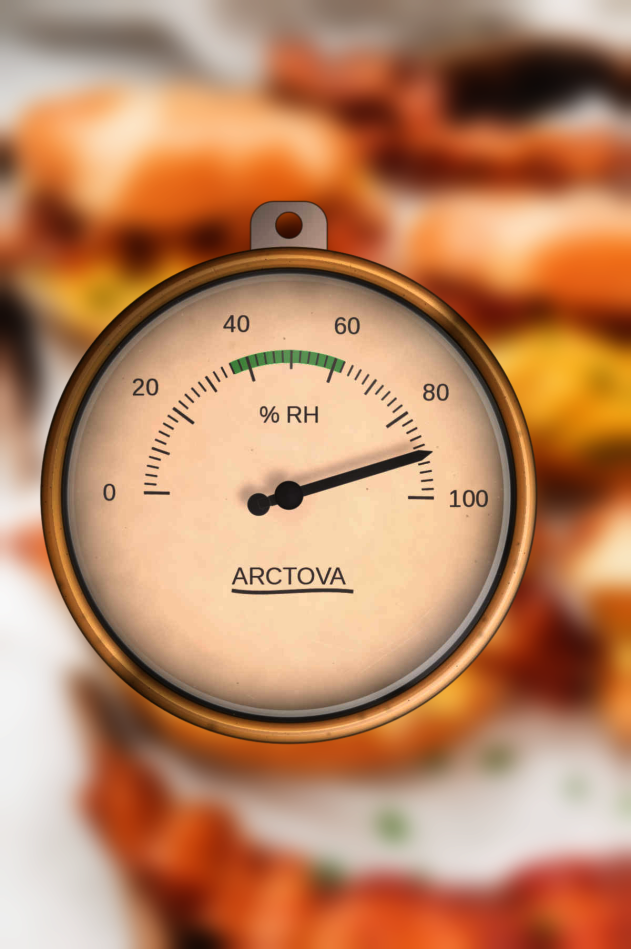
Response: 90 %
